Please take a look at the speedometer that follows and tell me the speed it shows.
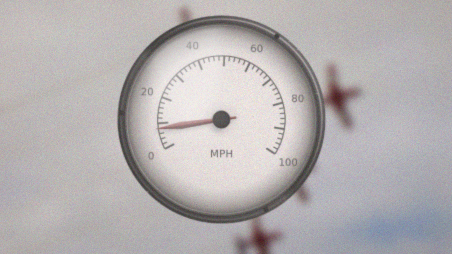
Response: 8 mph
